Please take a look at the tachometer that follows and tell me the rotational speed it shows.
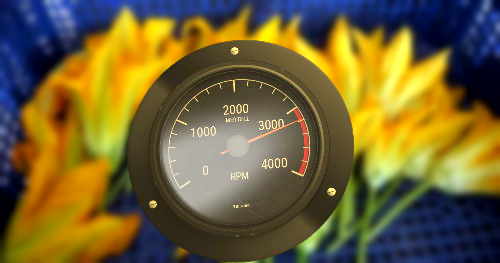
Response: 3200 rpm
